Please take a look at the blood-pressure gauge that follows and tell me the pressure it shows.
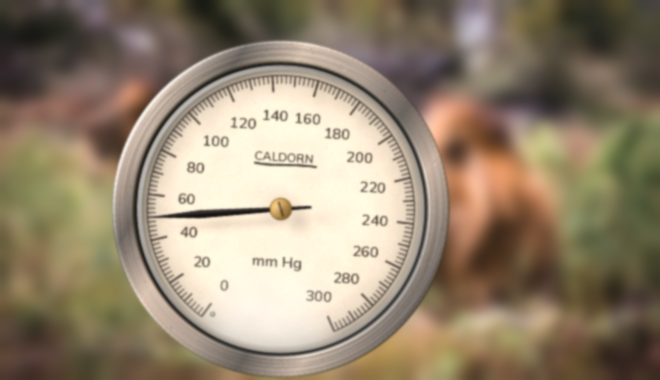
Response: 50 mmHg
